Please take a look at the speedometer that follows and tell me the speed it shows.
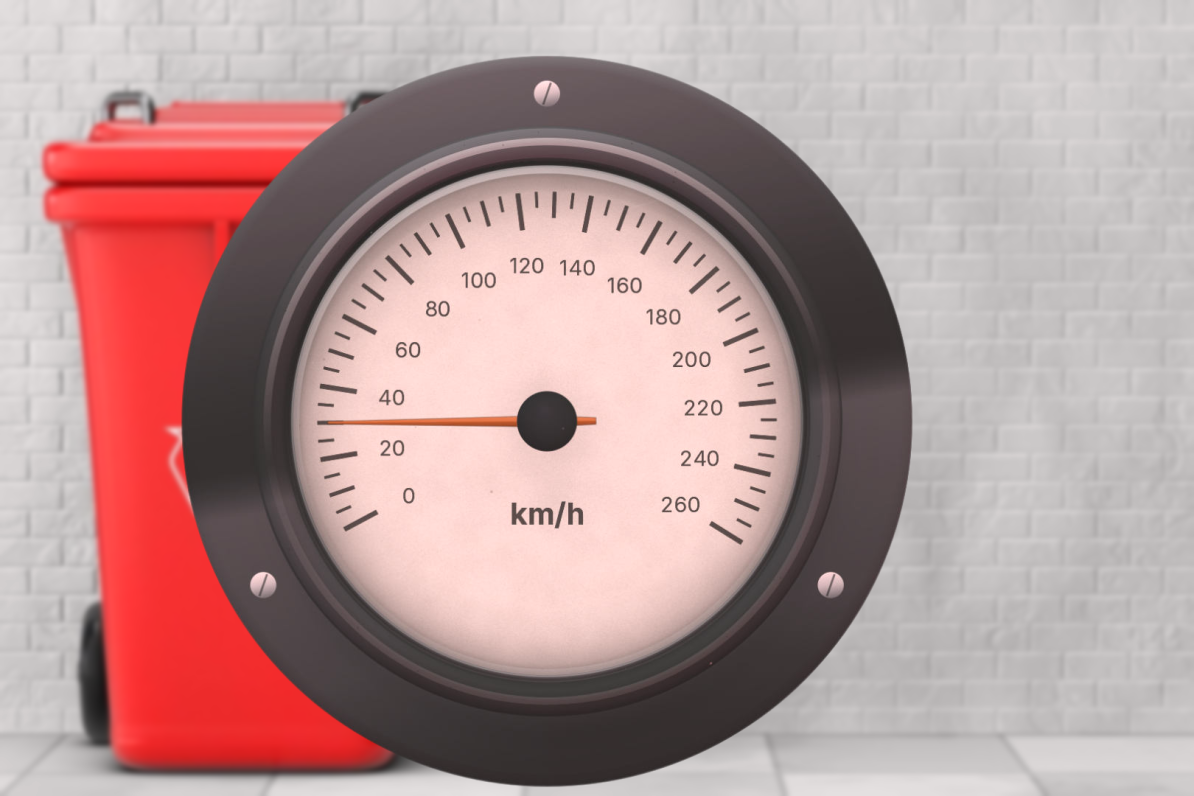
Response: 30 km/h
